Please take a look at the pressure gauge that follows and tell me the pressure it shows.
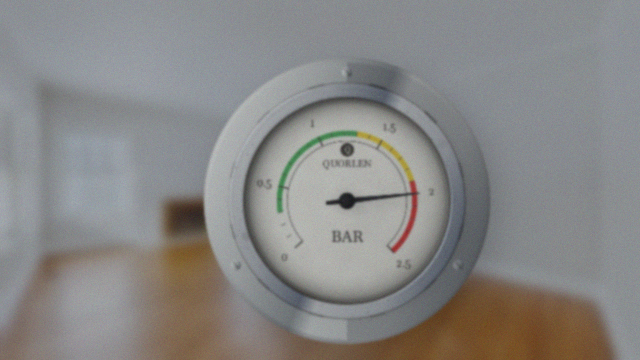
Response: 2 bar
